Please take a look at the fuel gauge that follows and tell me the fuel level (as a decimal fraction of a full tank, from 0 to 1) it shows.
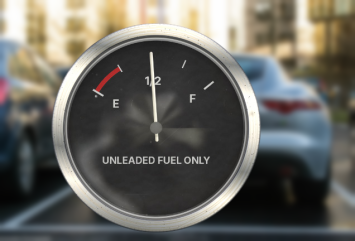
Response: 0.5
